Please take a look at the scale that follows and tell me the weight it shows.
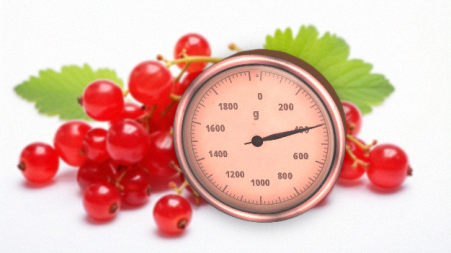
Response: 400 g
